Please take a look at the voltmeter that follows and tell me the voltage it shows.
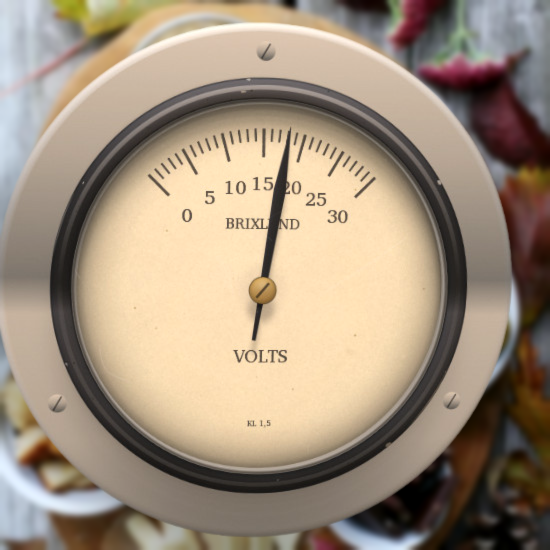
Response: 18 V
